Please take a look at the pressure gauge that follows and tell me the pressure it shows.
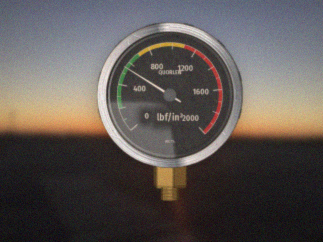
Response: 550 psi
